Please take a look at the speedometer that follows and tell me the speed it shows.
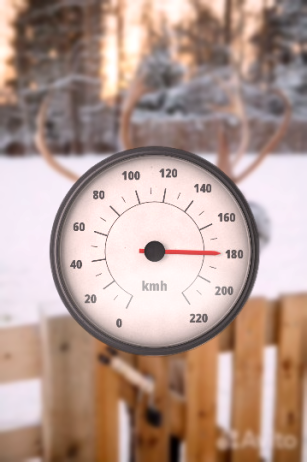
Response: 180 km/h
